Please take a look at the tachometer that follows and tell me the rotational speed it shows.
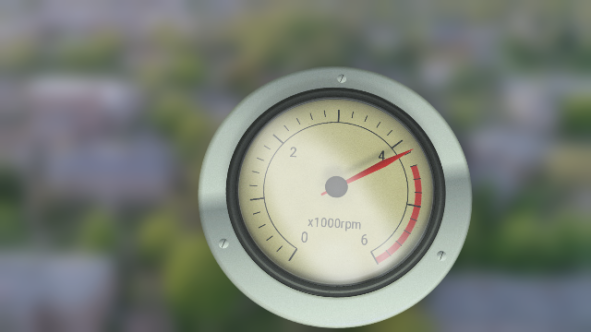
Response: 4200 rpm
